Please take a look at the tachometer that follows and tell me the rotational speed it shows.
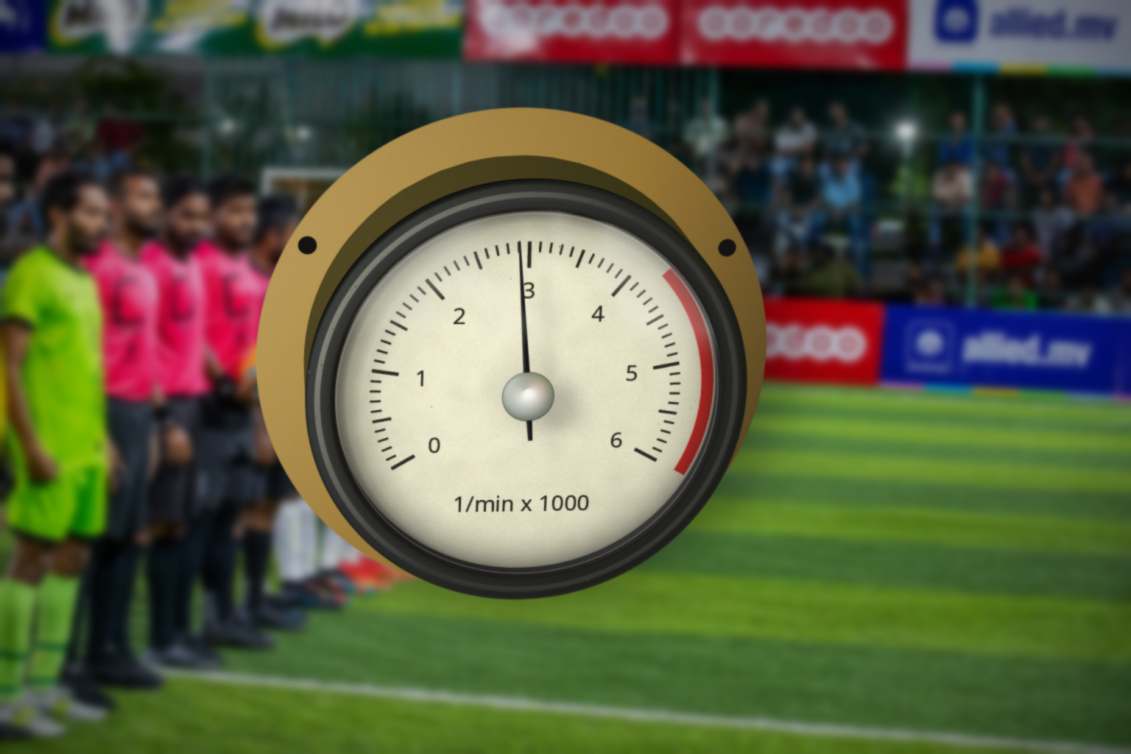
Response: 2900 rpm
